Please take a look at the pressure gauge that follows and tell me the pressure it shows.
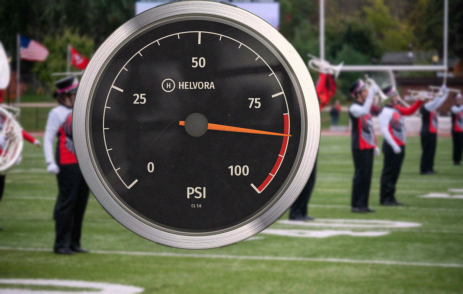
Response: 85 psi
